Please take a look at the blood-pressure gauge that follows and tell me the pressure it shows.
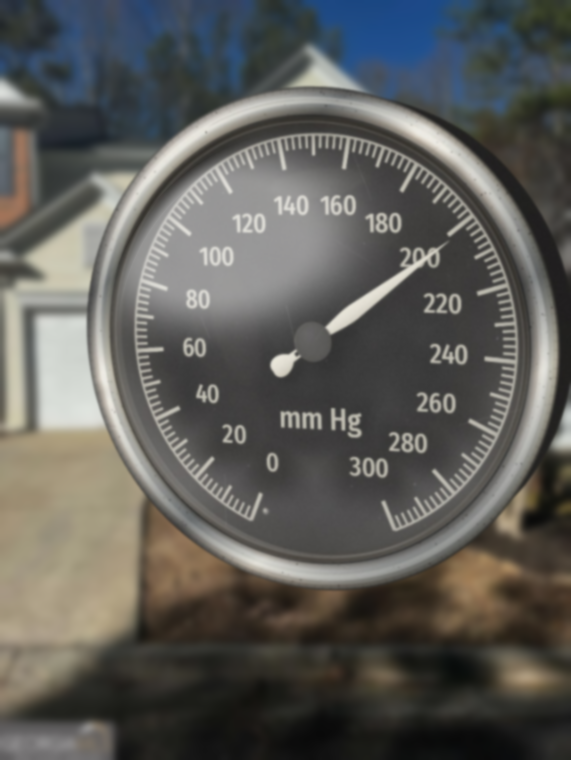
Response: 202 mmHg
